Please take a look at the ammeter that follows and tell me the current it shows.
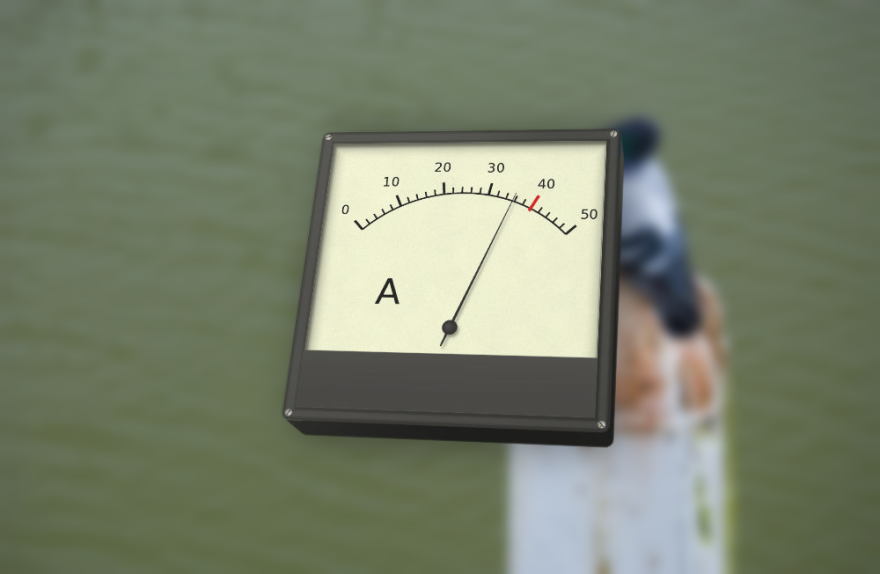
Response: 36 A
